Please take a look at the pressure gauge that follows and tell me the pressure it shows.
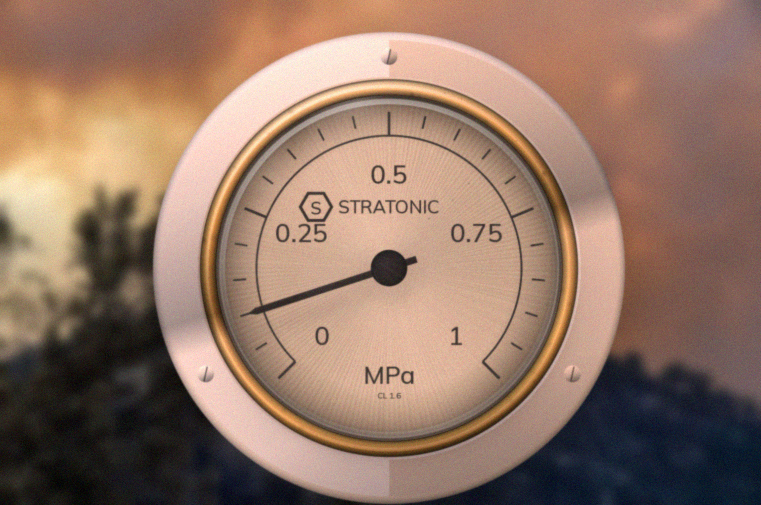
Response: 0.1 MPa
